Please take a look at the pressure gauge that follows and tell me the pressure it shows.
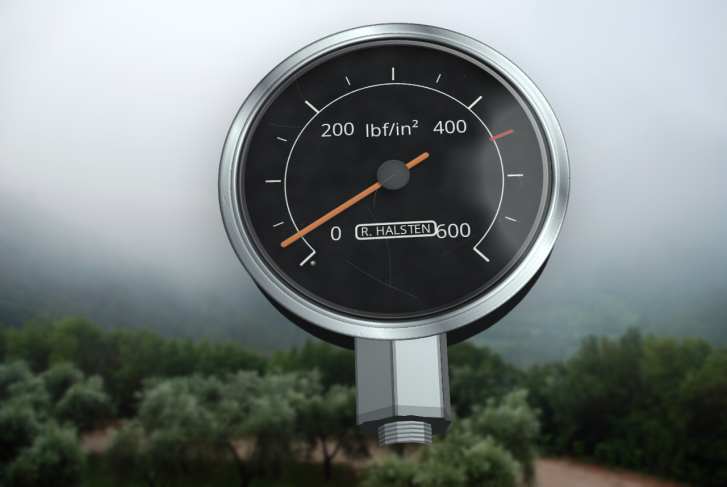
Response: 25 psi
